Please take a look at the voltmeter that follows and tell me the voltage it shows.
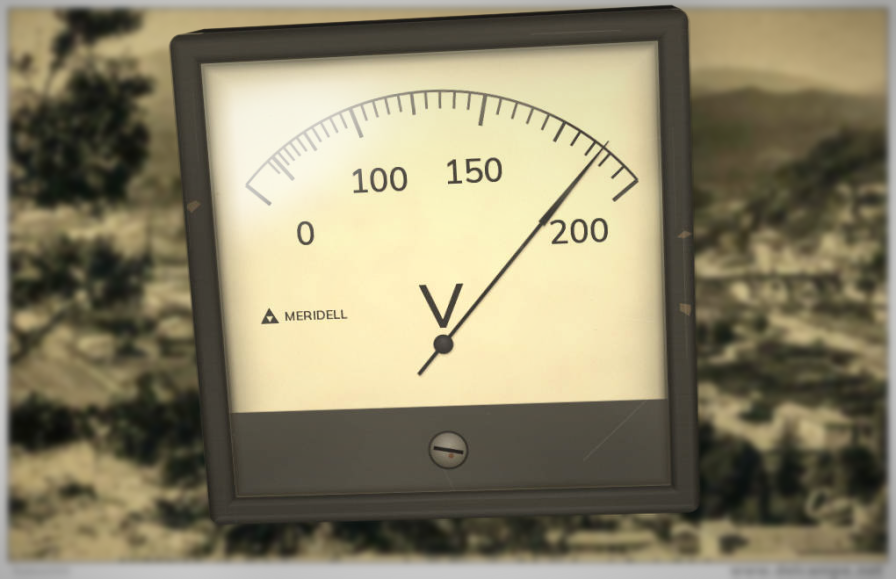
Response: 187.5 V
